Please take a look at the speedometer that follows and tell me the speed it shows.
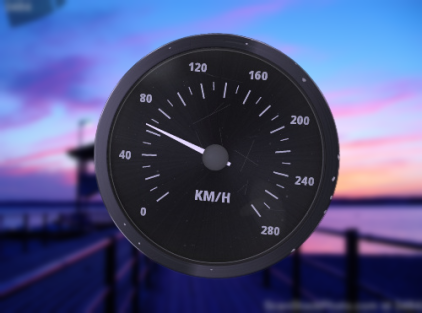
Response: 65 km/h
